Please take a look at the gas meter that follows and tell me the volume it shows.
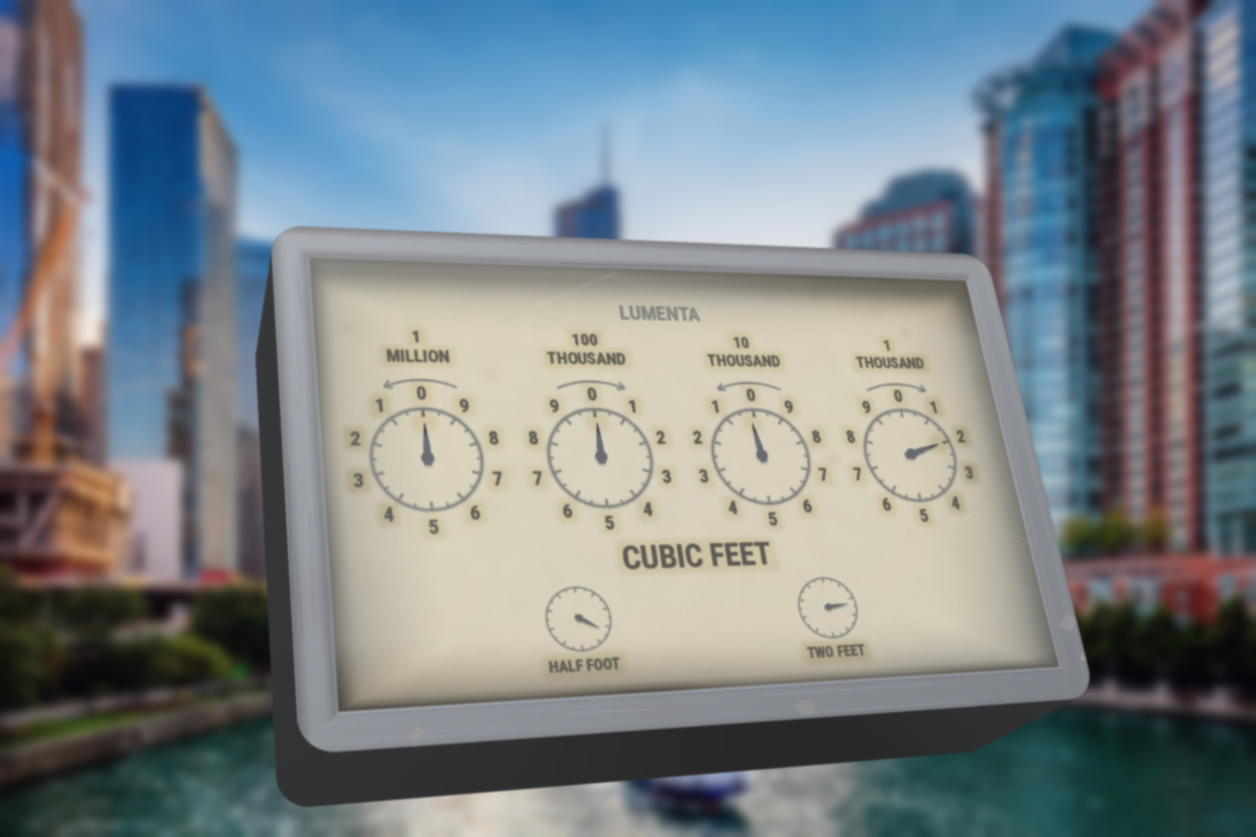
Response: 200 ft³
